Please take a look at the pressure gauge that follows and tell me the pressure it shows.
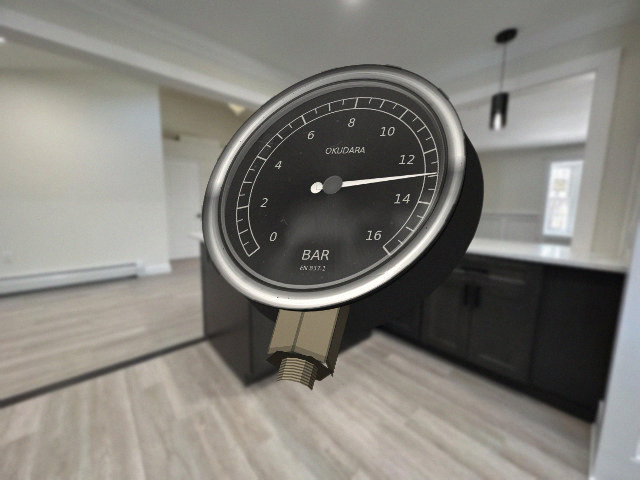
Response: 13 bar
